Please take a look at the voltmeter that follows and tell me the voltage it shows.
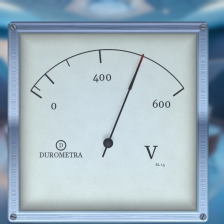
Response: 500 V
